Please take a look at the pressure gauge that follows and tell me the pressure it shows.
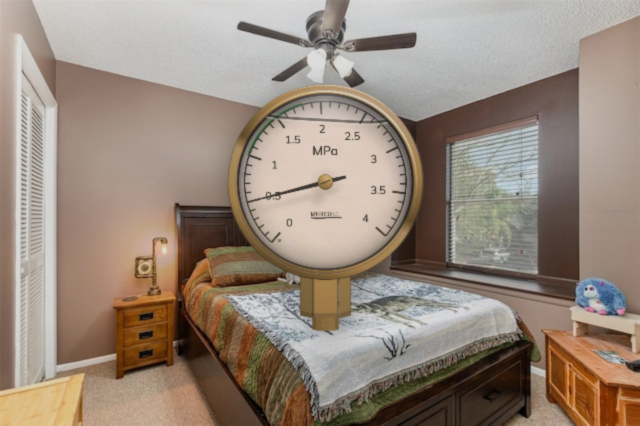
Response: 0.5 MPa
